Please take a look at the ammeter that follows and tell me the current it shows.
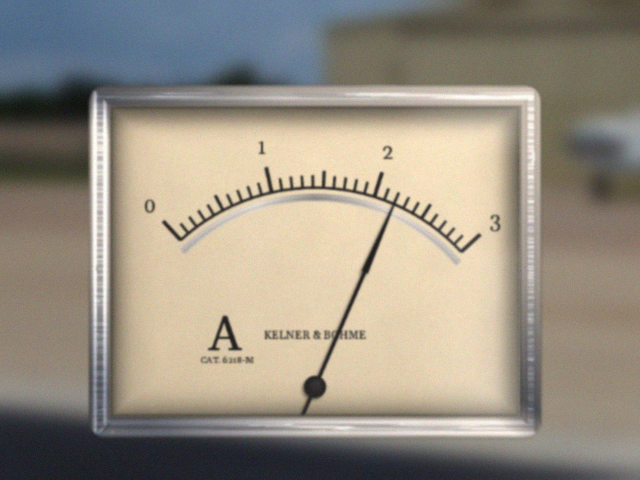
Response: 2.2 A
